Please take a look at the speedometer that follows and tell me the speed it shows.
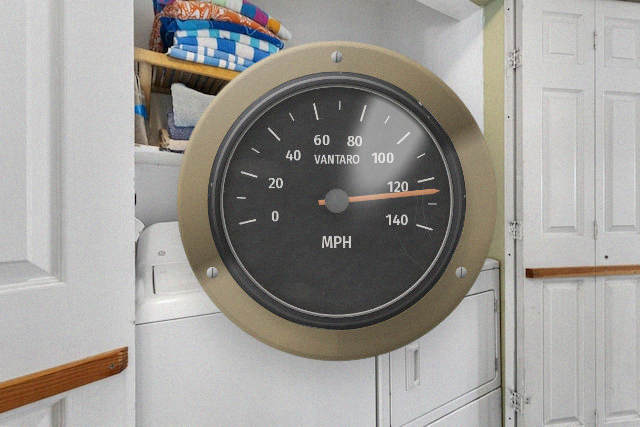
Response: 125 mph
